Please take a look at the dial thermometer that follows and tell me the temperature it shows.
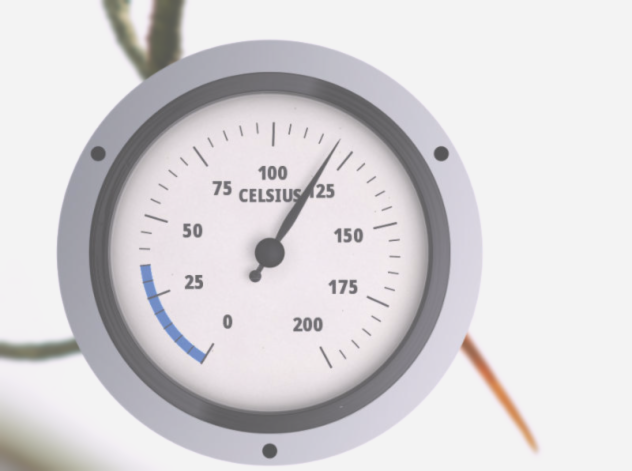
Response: 120 °C
